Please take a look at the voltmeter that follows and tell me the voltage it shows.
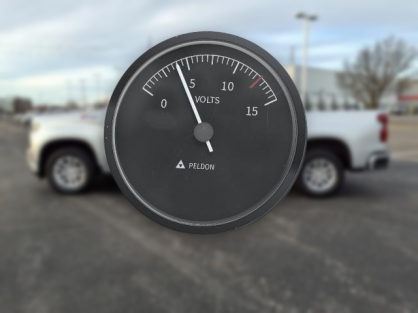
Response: 4 V
